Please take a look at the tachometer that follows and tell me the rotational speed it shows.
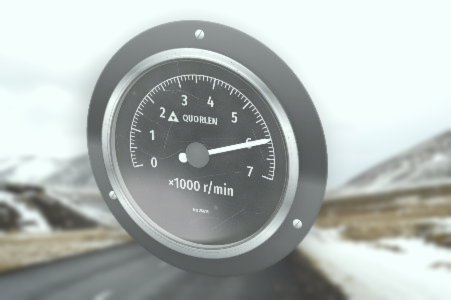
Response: 6000 rpm
